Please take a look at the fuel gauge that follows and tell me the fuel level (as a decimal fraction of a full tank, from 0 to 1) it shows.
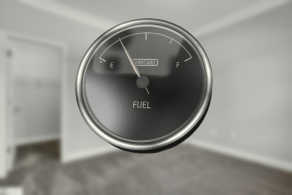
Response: 0.25
